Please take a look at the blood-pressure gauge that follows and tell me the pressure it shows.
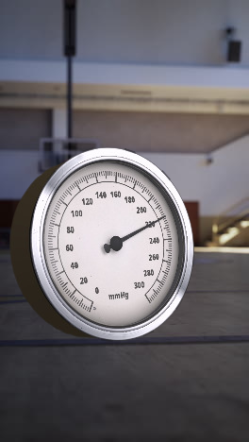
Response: 220 mmHg
